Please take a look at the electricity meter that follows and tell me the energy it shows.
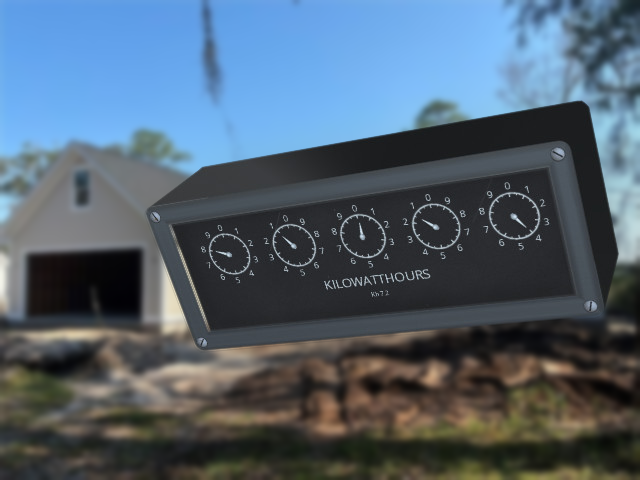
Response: 81014 kWh
